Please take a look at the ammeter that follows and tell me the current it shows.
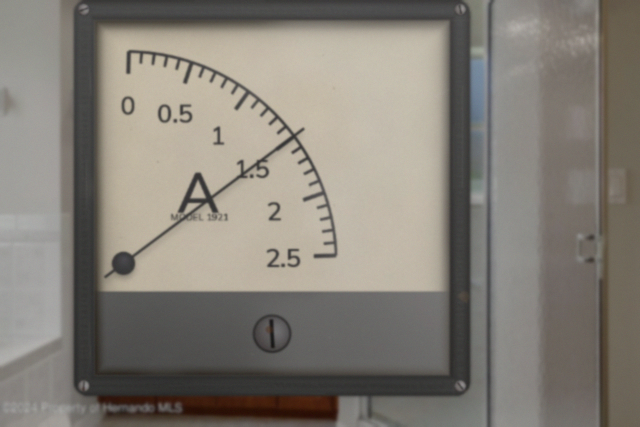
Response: 1.5 A
